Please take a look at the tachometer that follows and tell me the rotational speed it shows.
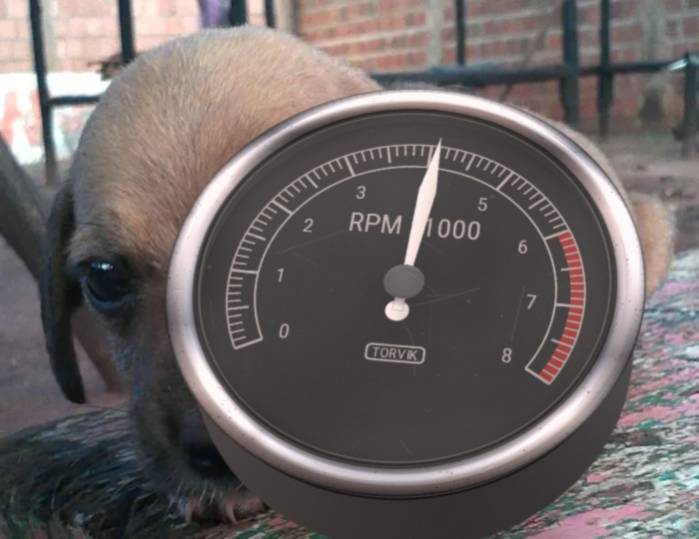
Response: 4100 rpm
